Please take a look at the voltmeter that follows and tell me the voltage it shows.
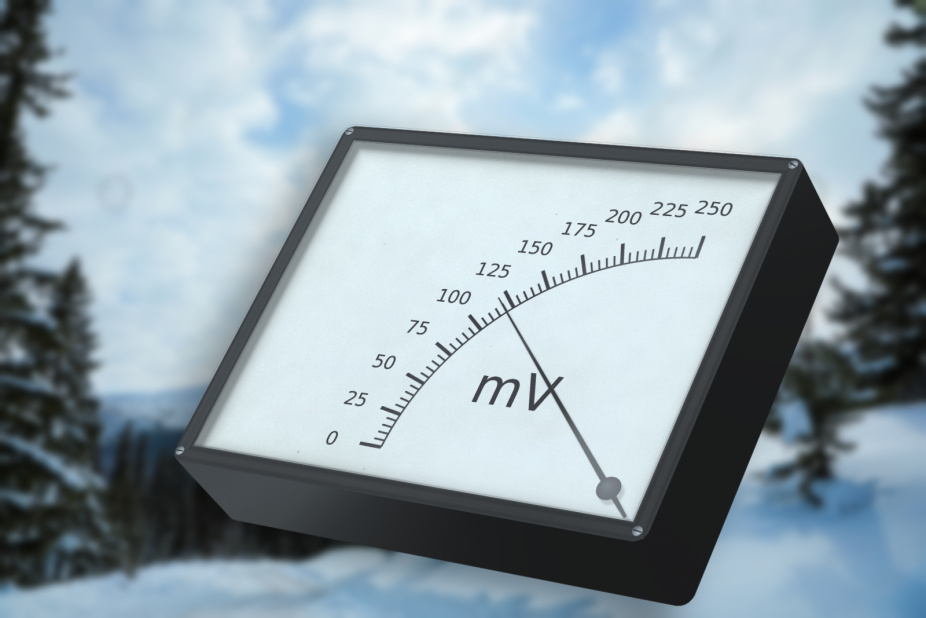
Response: 120 mV
